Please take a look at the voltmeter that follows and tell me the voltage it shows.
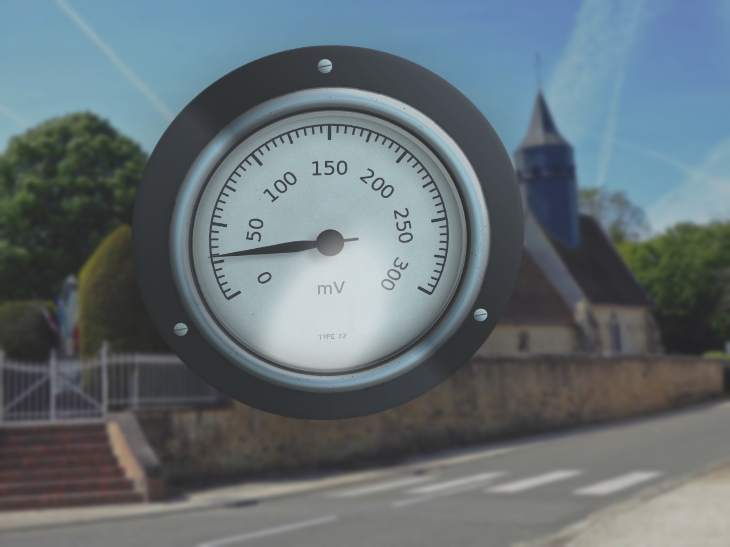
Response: 30 mV
